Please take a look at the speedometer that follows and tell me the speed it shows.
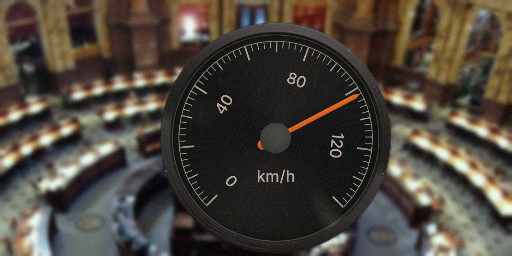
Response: 102 km/h
